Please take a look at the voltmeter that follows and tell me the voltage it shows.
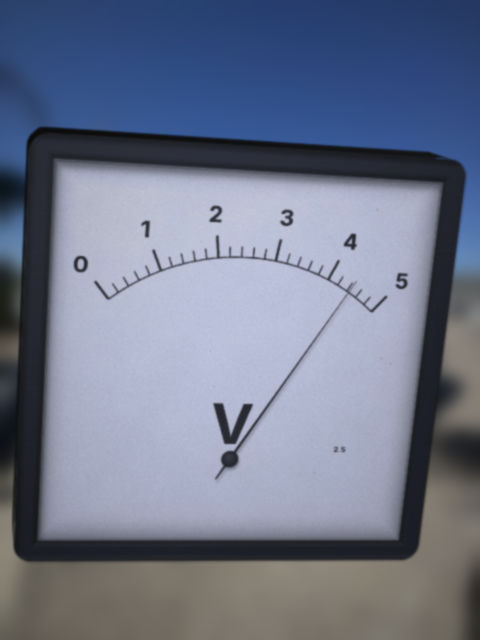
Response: 4.4 V
